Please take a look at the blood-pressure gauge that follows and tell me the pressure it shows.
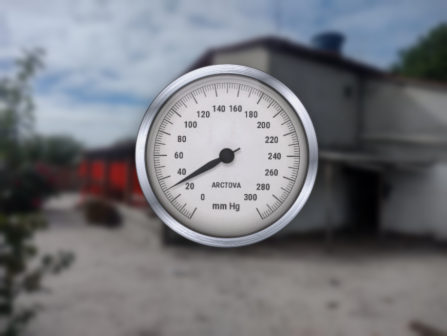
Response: 30 mmHg
